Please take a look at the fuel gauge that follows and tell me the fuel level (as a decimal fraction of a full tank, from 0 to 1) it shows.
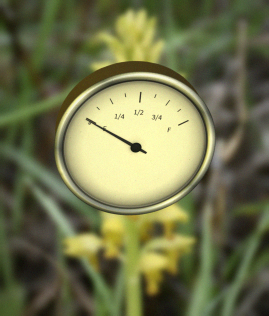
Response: 0
